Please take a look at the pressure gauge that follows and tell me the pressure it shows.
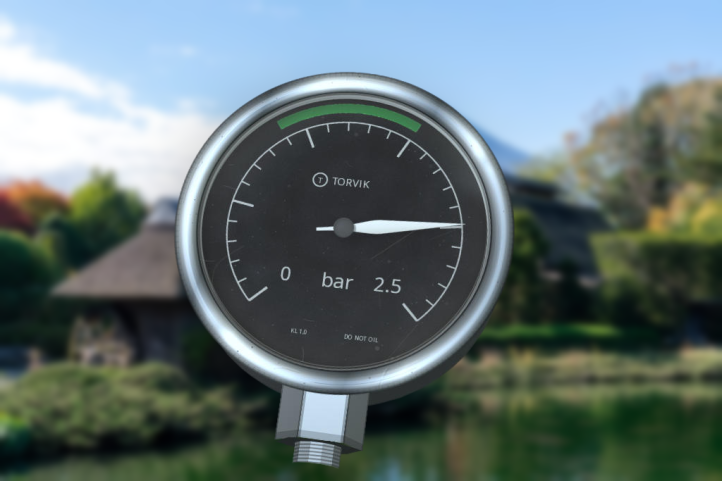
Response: 2 bar
